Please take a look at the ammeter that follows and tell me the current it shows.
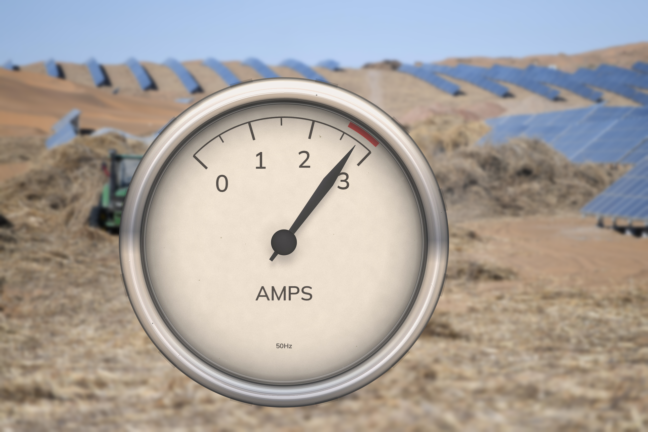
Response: 2.75 A
